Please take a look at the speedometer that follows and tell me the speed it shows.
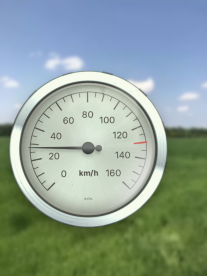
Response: 27.5 km/h
